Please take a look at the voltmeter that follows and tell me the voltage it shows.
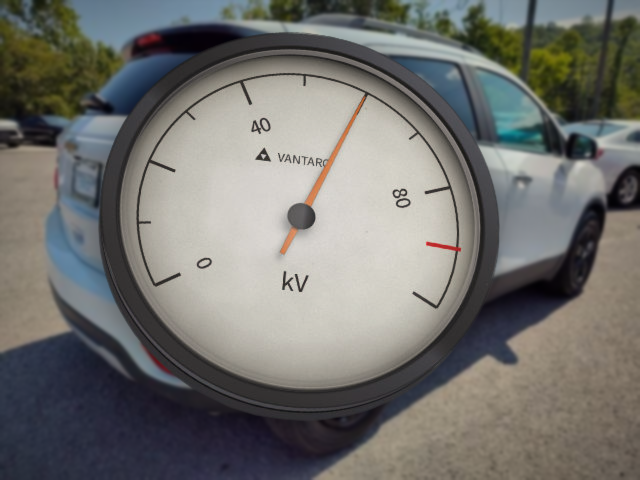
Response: 60 kV
